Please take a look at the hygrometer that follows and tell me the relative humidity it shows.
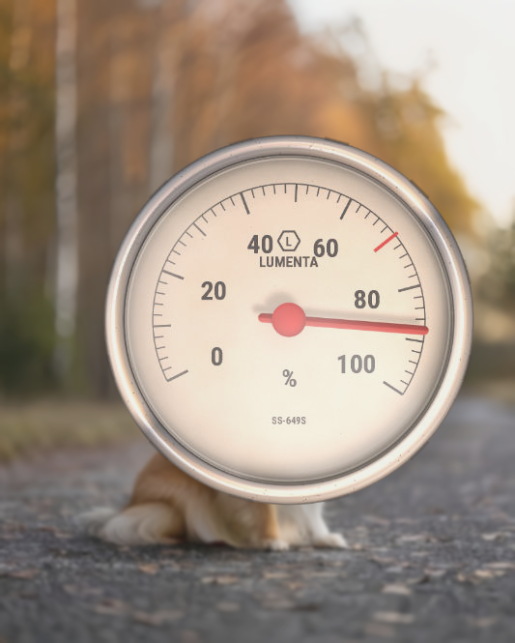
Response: 88 %
